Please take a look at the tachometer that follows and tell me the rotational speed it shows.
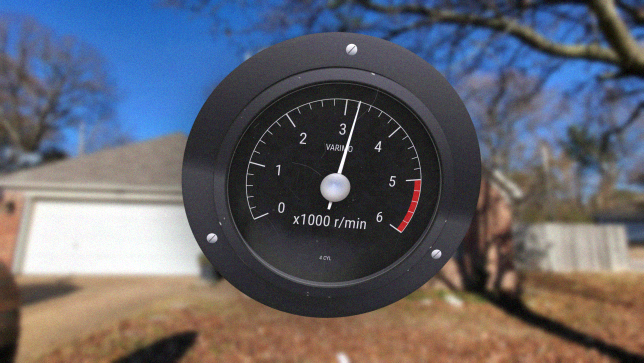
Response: 3200 rpm
